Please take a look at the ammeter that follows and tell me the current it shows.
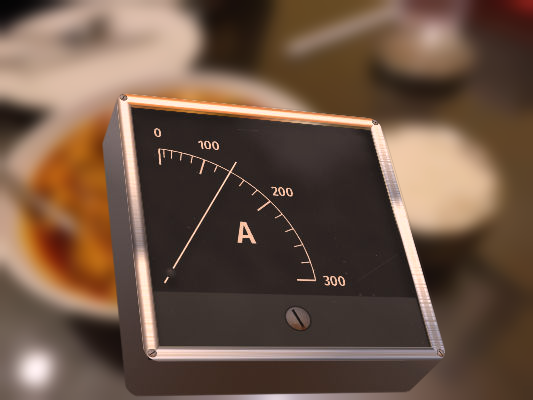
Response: 140 A
